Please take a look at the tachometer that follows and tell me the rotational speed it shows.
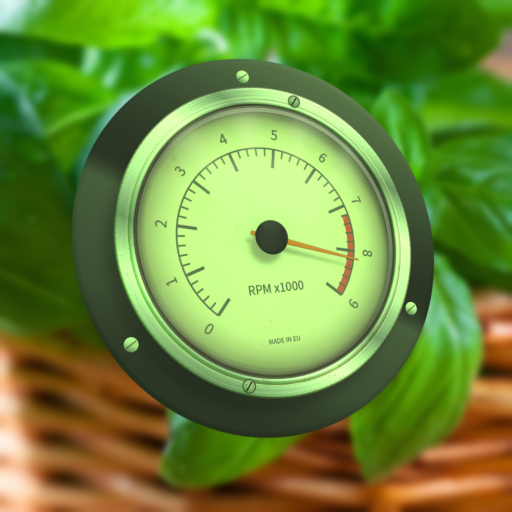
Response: 8200 rpm
